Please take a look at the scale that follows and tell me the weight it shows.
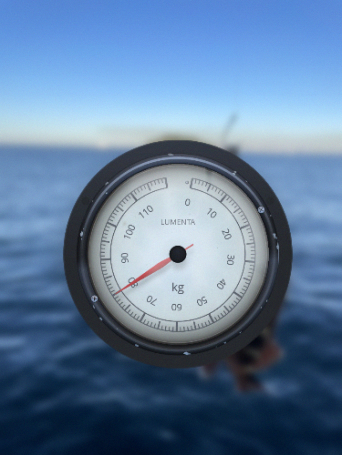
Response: 80 kg
